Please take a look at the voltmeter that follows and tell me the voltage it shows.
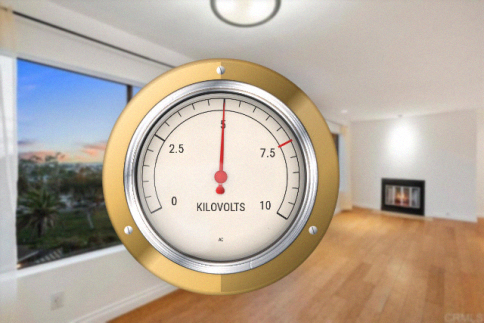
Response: 5 kV
